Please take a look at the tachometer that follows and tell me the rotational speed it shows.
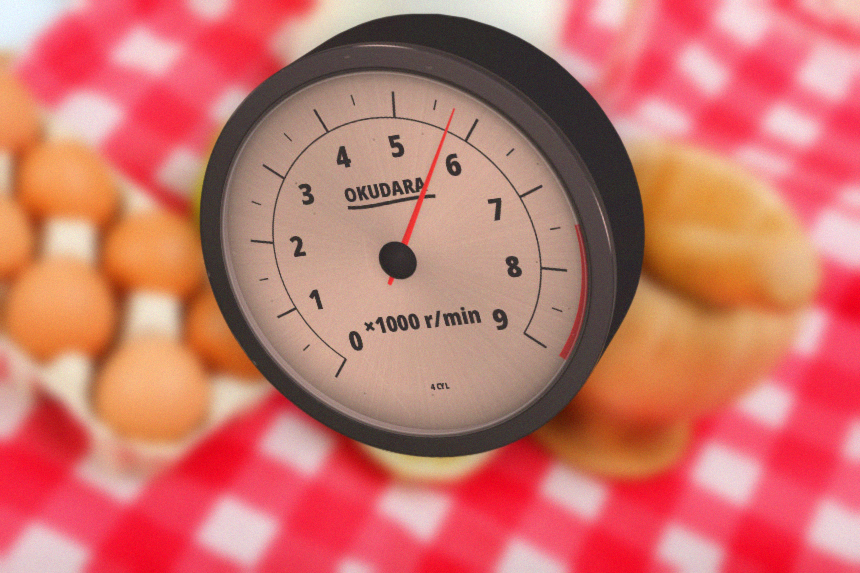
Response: 5750 rpm
